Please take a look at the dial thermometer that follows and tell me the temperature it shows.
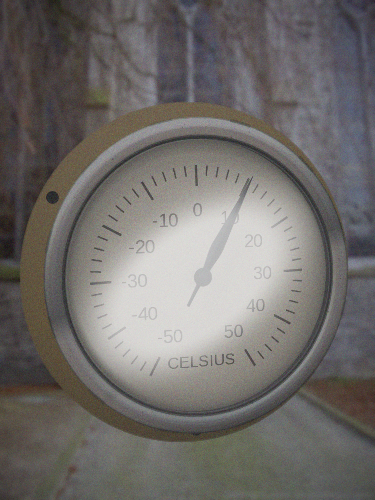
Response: 10 °C
